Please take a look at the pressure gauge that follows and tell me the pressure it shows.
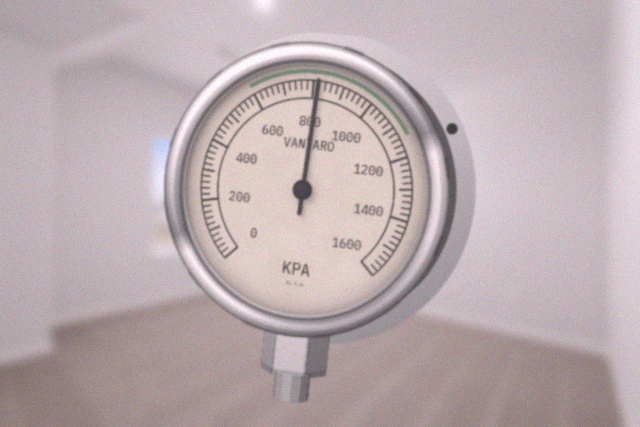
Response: 820 kPa
